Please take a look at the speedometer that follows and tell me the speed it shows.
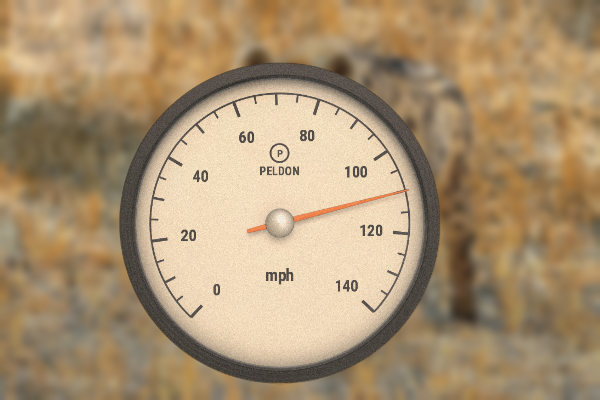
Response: 110 mph
